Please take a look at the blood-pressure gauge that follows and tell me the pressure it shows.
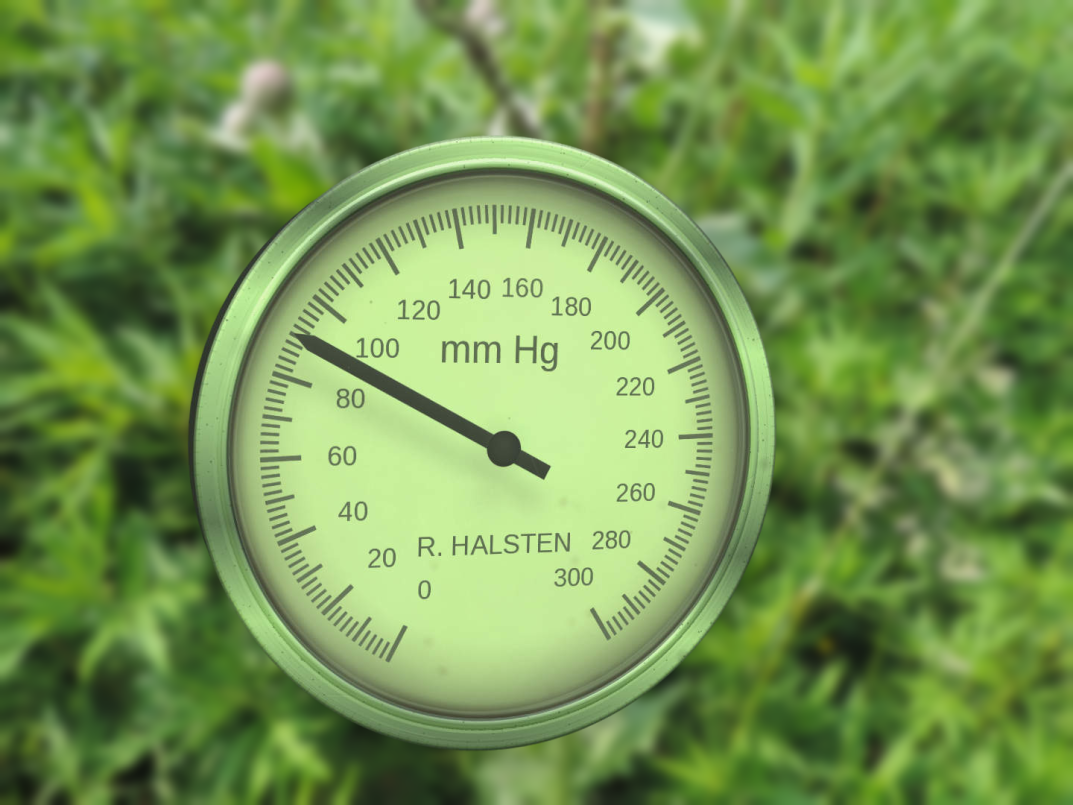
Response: 90 mmHg
